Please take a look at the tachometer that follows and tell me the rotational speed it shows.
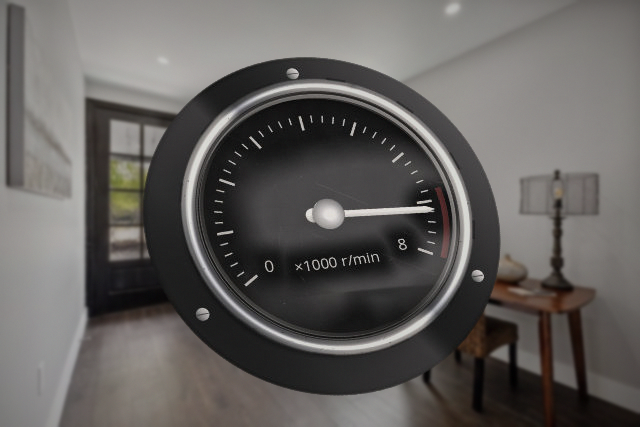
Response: 7200 rpm
